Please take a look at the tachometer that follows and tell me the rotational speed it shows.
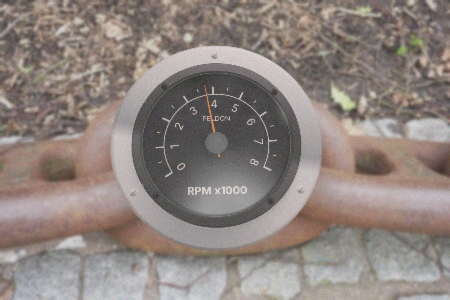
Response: 3750 rpm
